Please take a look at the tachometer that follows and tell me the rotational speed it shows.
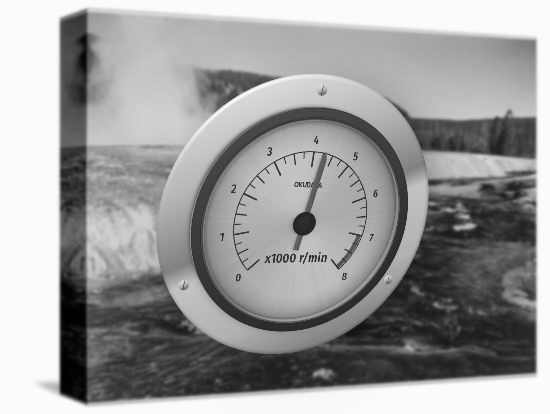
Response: 4250 rpm
